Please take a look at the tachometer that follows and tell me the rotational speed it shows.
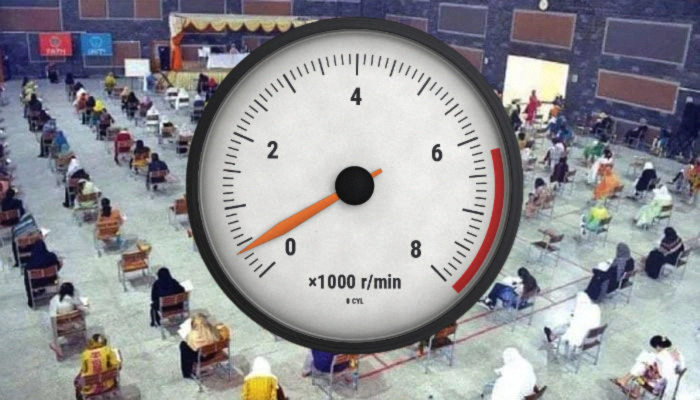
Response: 400 rpm
